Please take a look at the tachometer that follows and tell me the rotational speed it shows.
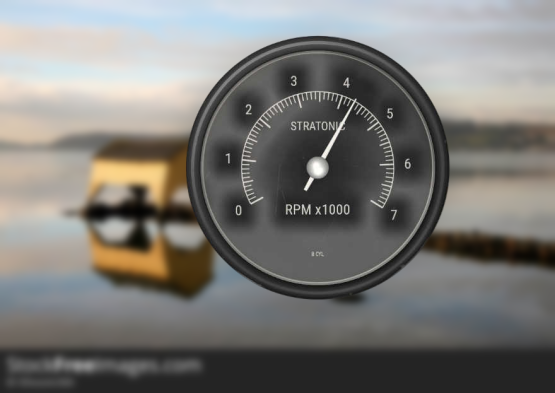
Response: 4300 rpm
